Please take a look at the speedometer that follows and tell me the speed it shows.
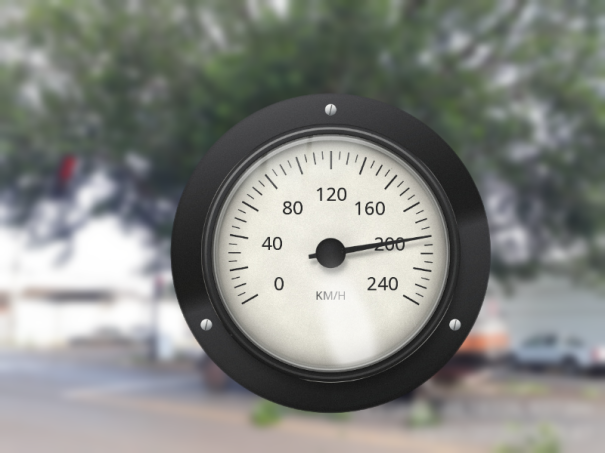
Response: 200 km/h
